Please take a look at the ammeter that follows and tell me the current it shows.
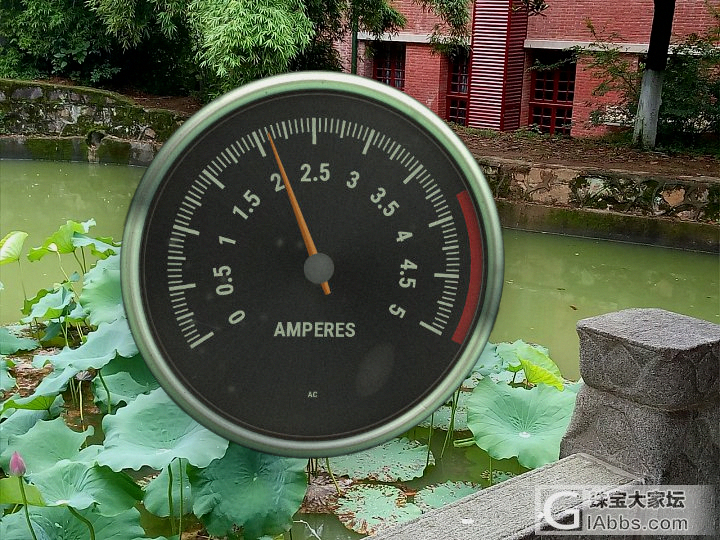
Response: 2.1 A
